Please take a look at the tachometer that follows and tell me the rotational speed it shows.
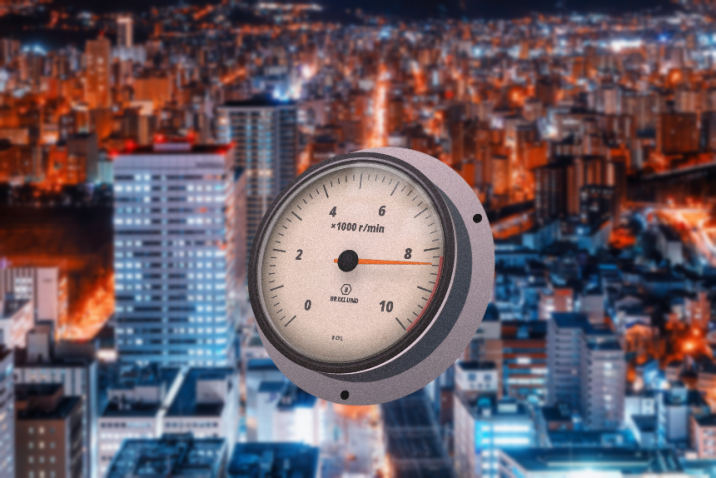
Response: 8400 rpm
